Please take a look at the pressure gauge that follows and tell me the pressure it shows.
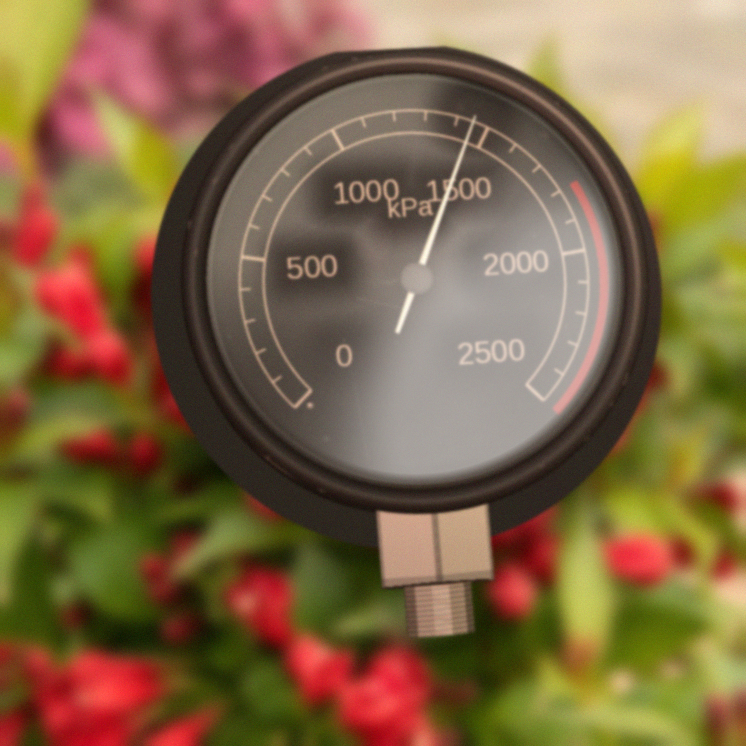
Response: 1450 kPa
